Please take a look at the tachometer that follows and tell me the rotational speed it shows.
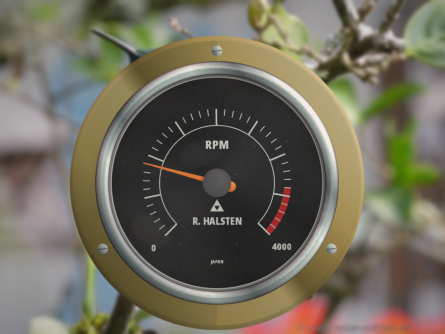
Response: 900 rpm
